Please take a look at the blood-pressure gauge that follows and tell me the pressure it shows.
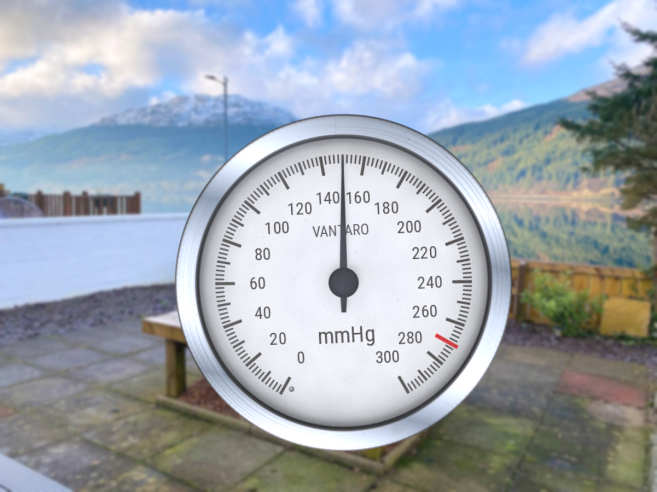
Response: 150 mmHg
